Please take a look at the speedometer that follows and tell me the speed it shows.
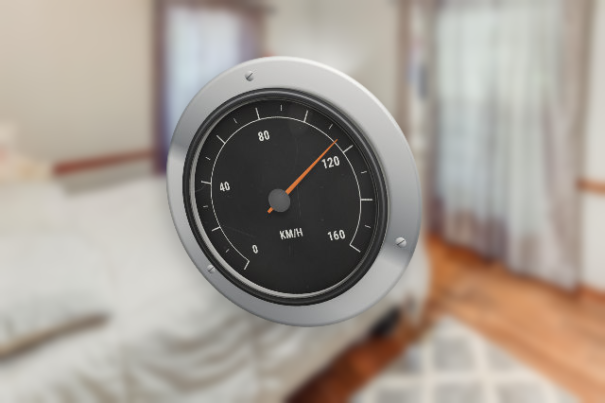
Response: 115 km/h
